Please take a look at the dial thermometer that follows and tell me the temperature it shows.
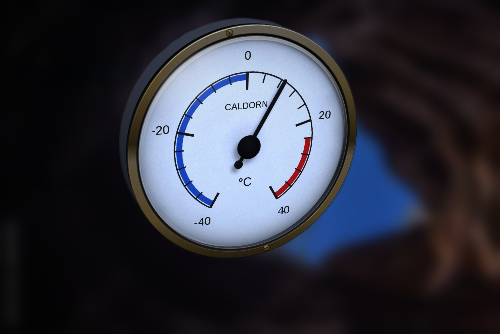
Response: 8 °C
